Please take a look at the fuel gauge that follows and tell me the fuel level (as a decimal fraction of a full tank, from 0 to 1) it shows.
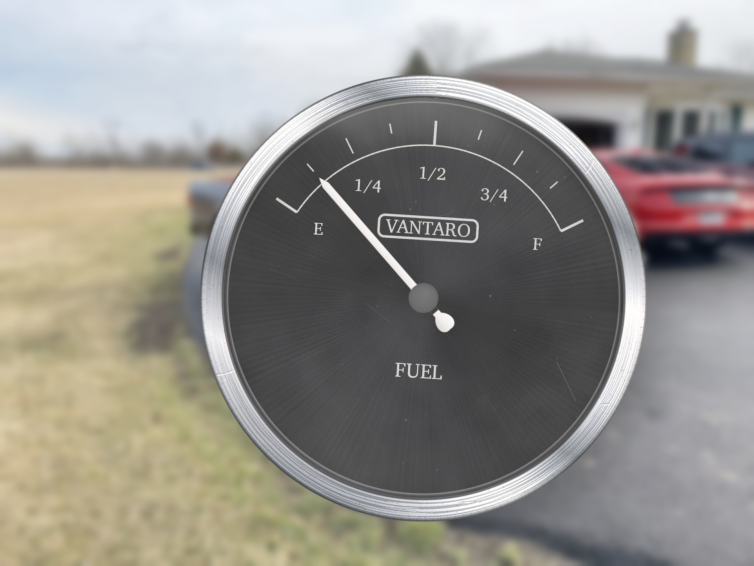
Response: 0.125
